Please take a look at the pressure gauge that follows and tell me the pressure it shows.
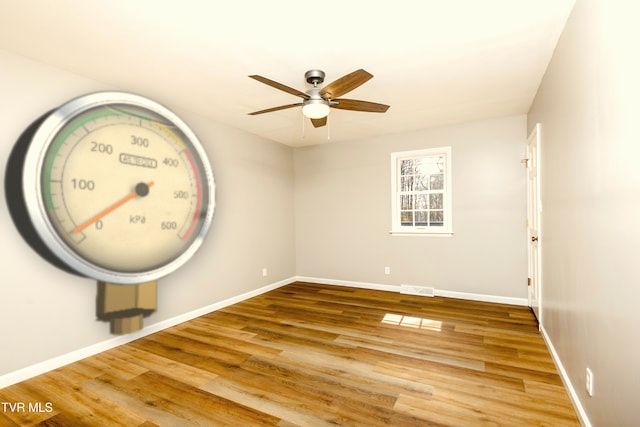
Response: 20 kPa
